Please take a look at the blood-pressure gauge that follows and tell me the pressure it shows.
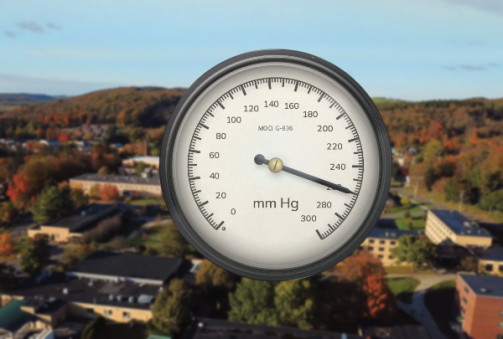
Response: 260 mmHg
